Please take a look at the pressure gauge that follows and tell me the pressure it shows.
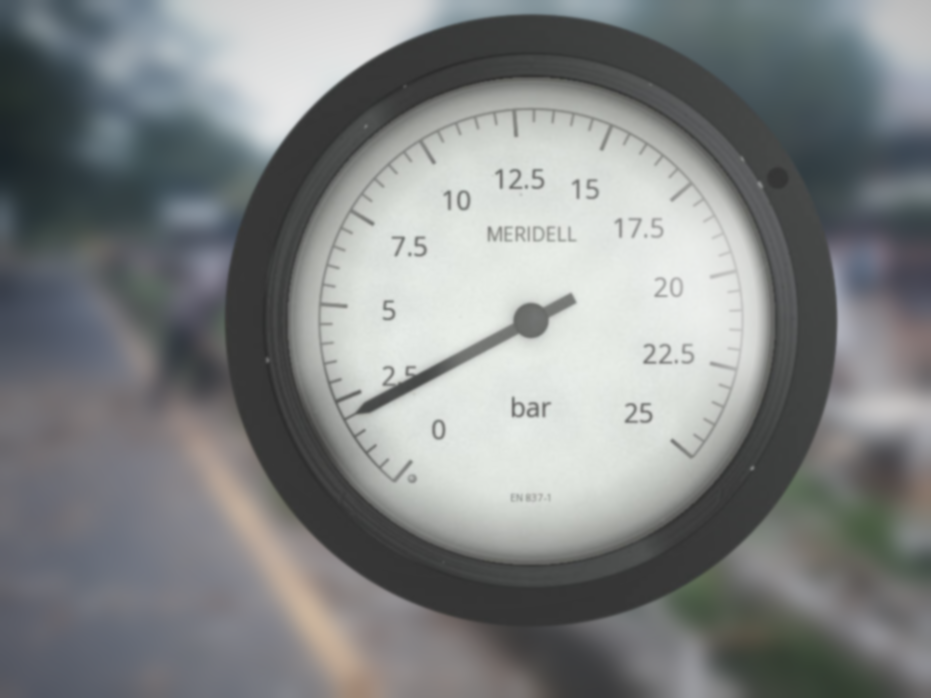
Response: 2 bar
